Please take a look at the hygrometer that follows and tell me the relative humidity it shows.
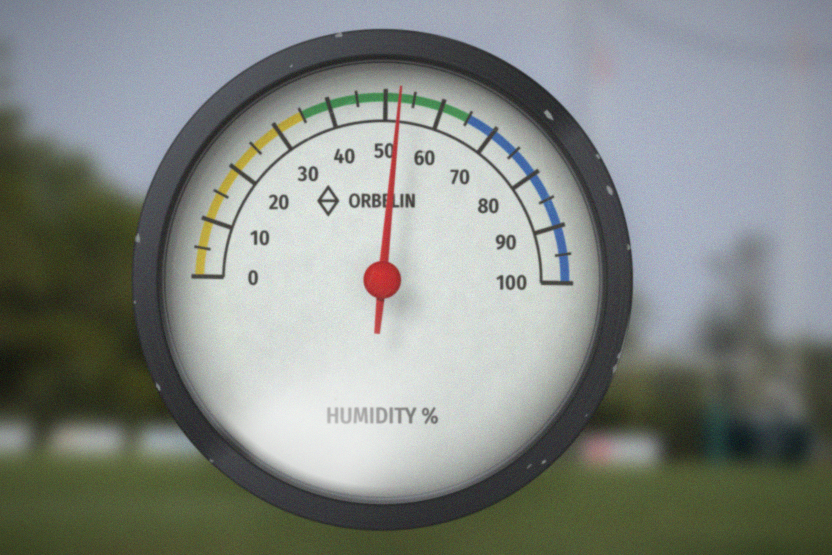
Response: 52.5 %
